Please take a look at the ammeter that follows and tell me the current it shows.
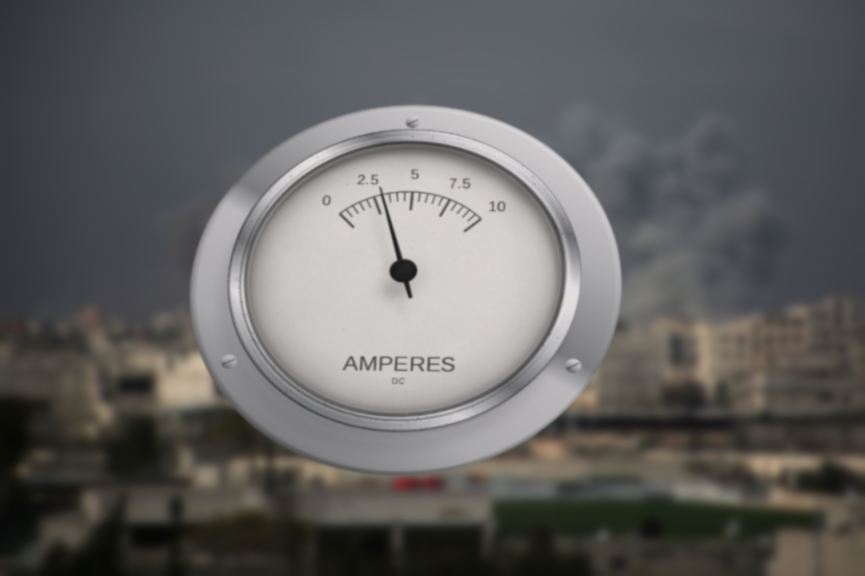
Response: 3 A
